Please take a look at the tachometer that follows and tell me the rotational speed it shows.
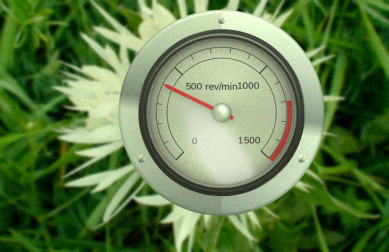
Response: 400 rpm
